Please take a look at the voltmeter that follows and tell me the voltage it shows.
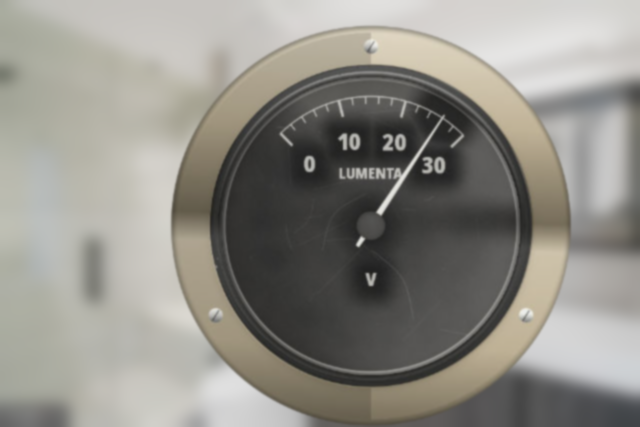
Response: 26 V
